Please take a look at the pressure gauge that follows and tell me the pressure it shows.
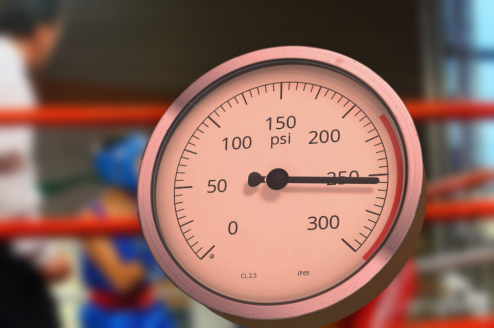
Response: 255 psi
